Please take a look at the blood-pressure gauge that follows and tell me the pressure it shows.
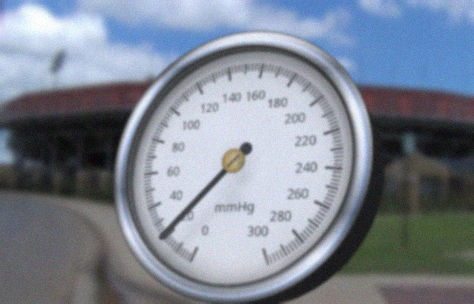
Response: 20 mmHg
